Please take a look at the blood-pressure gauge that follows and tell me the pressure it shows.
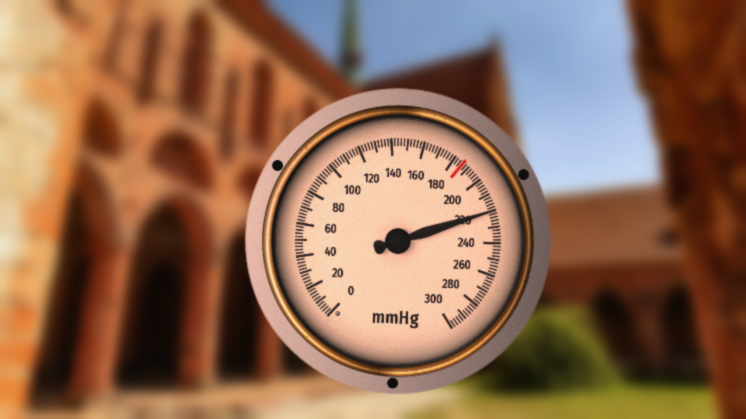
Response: 220 mmHg
